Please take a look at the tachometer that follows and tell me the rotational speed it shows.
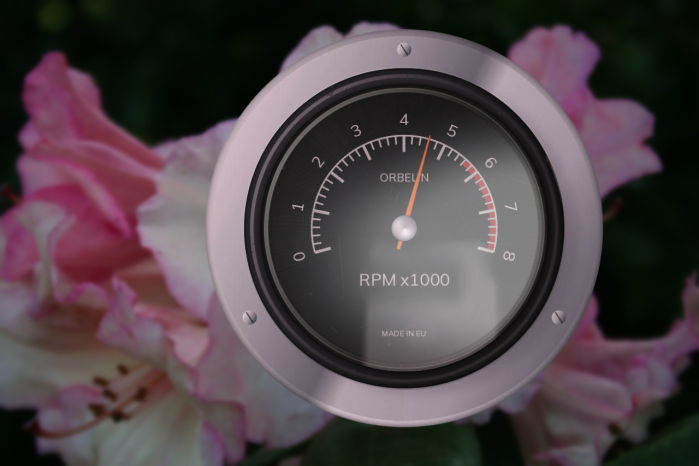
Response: 4600 rpm
